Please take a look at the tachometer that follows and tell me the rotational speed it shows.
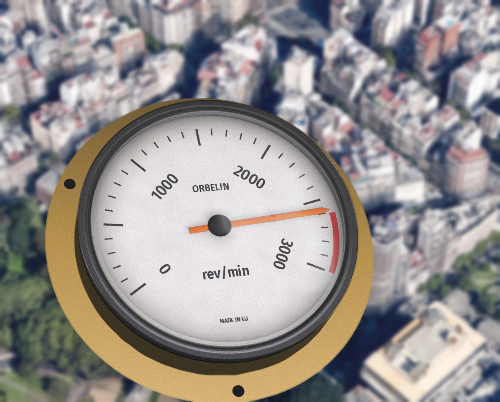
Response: 2600 rpm
